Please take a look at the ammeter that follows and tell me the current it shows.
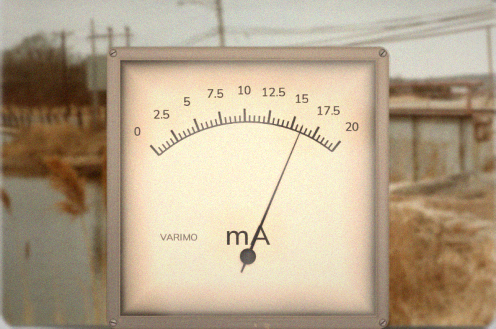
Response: 16 mA
